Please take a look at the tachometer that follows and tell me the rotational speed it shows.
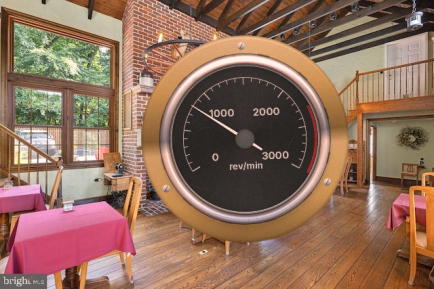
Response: 800 rpm
